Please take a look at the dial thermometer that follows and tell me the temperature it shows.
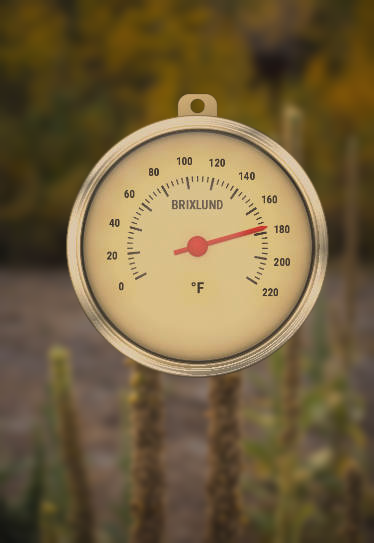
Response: 176 °F
